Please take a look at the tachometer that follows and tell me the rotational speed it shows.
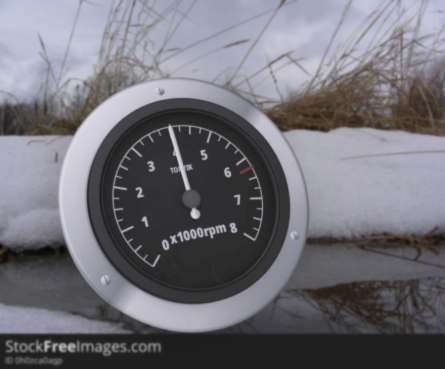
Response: 4000 rpm
